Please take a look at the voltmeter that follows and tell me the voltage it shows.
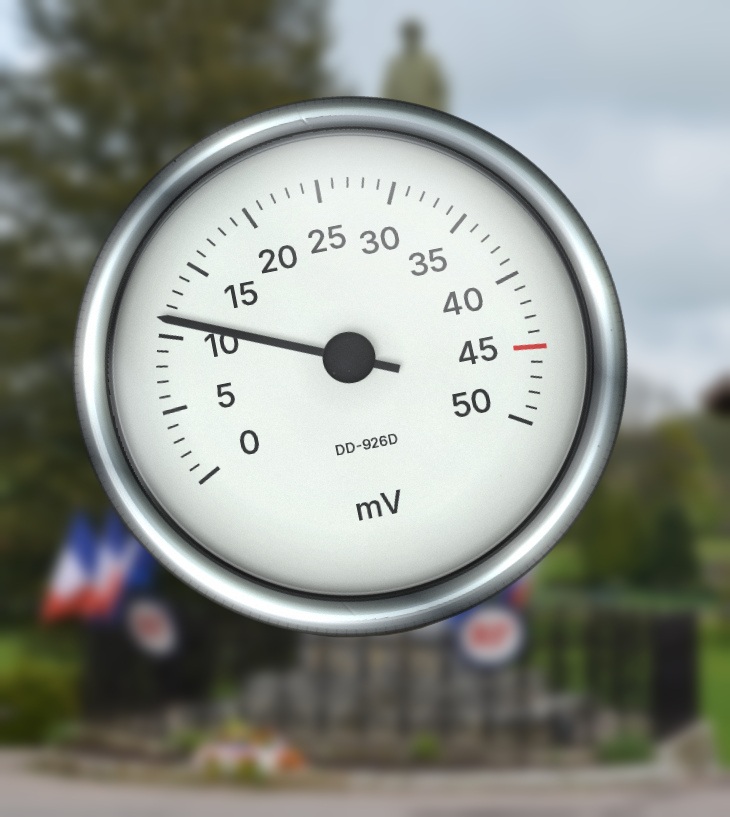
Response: 11 mV
